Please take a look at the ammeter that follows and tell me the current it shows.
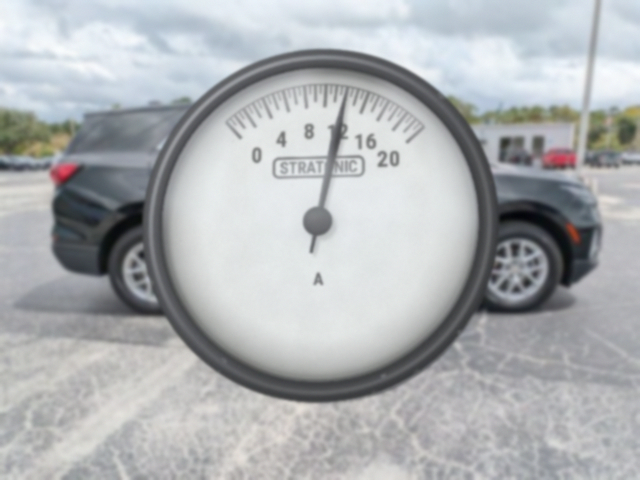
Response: 12 A
